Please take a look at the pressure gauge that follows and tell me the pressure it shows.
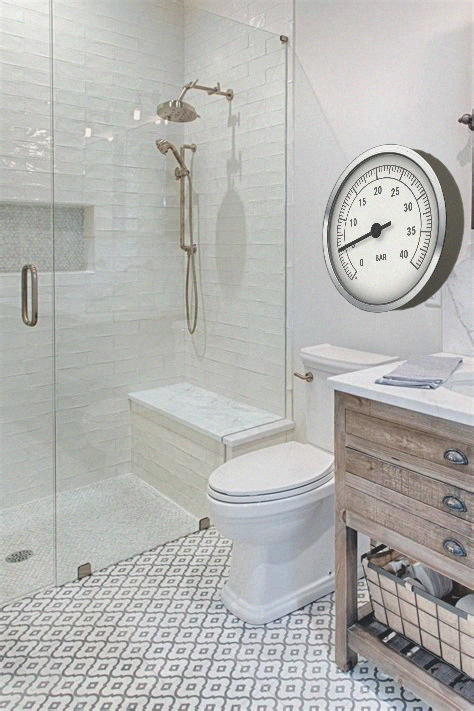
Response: 5 bar
